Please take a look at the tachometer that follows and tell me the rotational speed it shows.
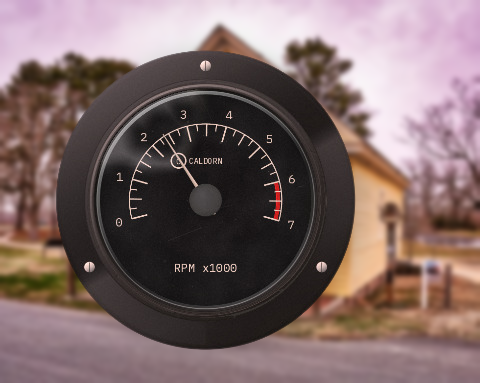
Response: 2375 rpm
